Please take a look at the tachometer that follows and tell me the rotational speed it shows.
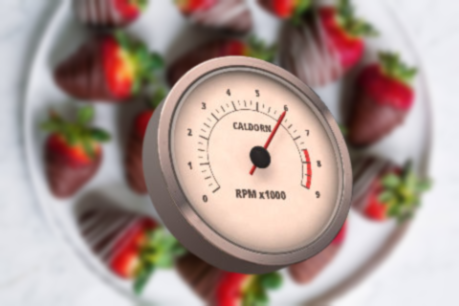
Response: 6000 rpm
